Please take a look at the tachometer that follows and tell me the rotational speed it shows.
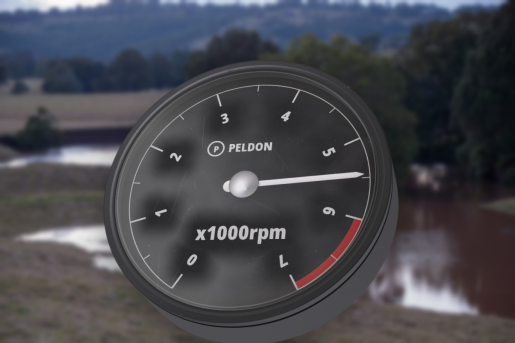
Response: 5500 rpm
